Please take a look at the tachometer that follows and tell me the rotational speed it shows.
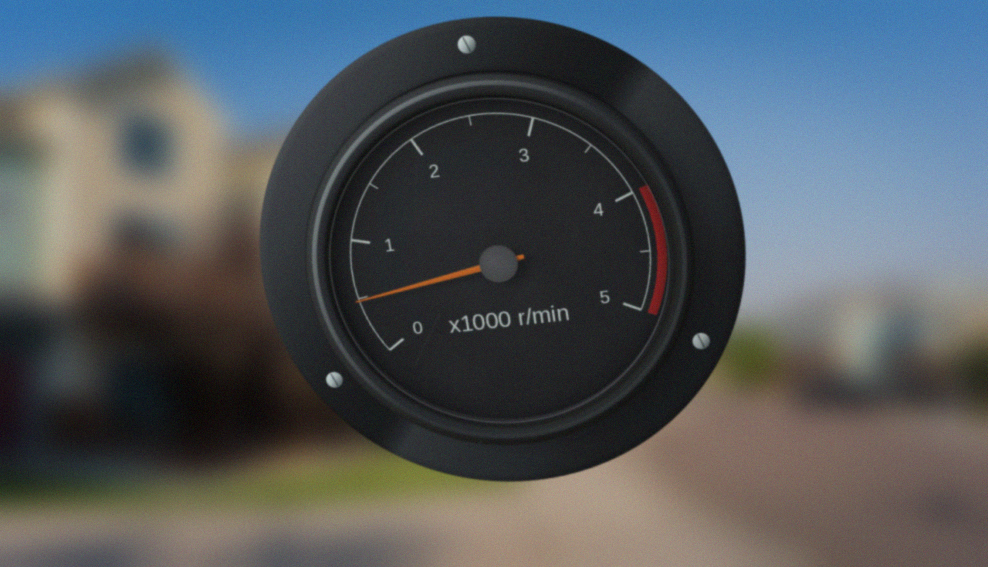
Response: 500 rpm
